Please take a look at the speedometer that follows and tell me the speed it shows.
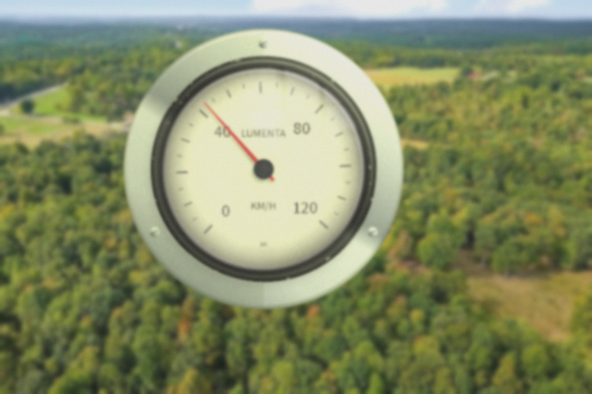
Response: 42.5 km/h
